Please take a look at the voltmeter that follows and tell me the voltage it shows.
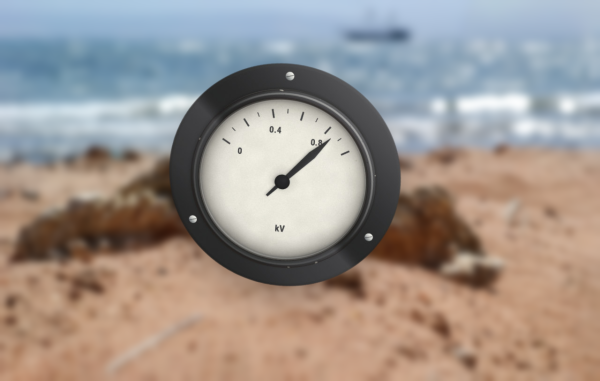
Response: 0.85 kV
